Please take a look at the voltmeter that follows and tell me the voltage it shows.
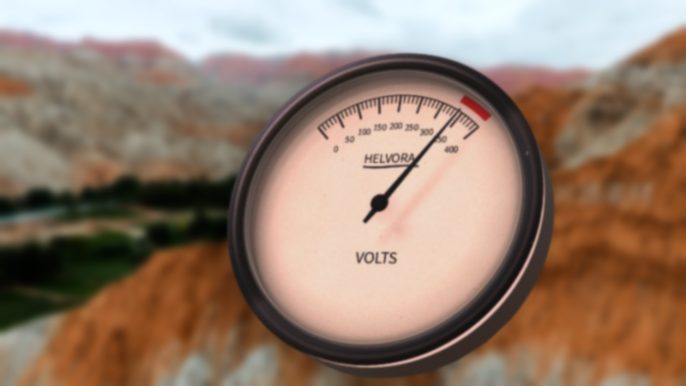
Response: 350 V
